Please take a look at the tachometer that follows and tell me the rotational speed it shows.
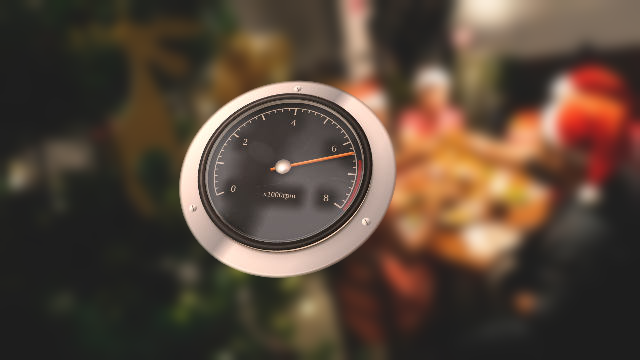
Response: 6400 rpm
